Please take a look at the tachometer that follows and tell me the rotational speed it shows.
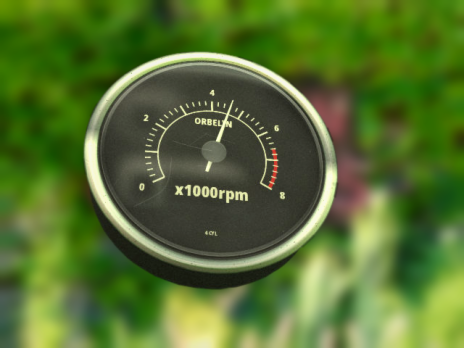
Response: 4600 rpm
